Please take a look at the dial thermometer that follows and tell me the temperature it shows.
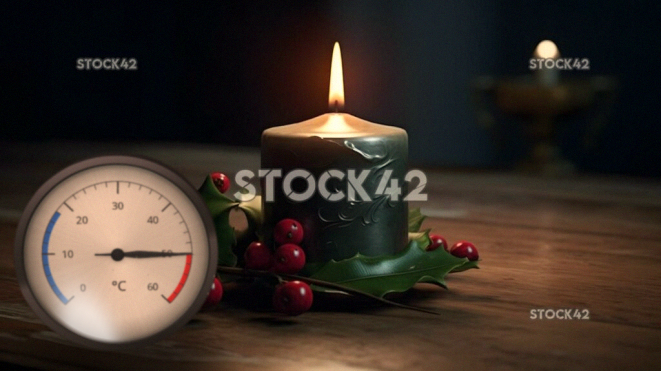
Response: 50 °C
